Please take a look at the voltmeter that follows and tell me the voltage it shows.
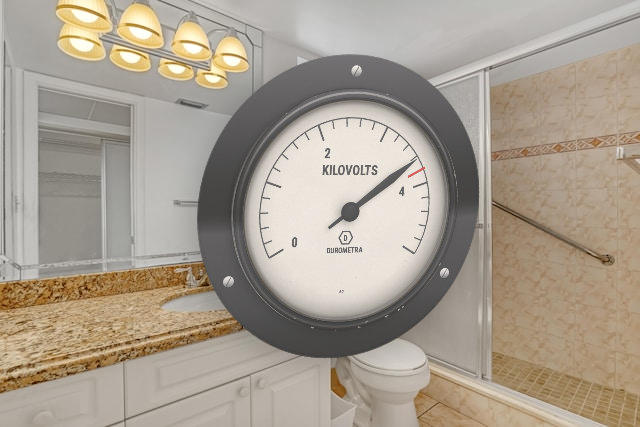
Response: 3.6 kV
